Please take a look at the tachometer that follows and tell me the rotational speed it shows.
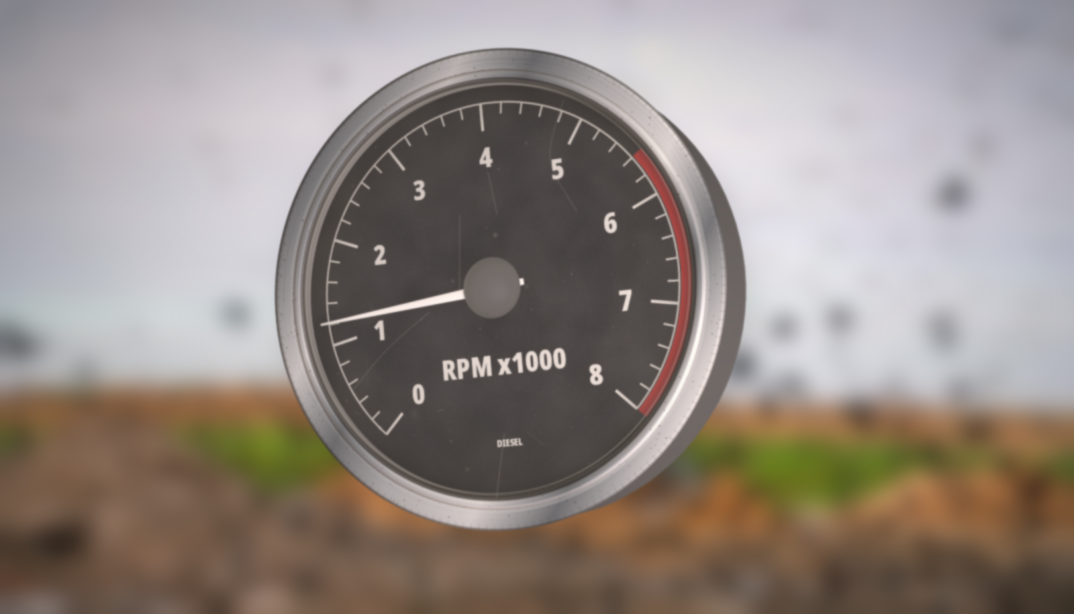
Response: 1200 rpm
